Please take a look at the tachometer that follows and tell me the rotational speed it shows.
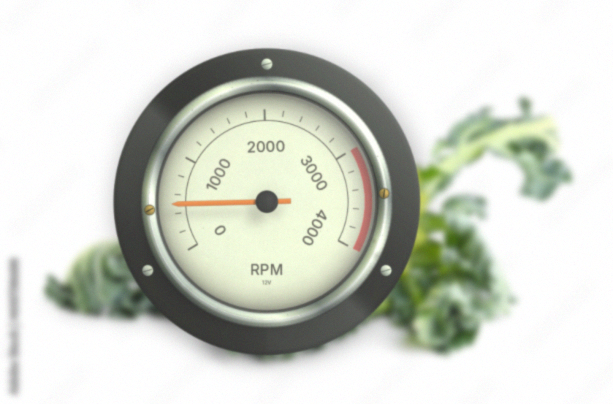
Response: 500 rpm
